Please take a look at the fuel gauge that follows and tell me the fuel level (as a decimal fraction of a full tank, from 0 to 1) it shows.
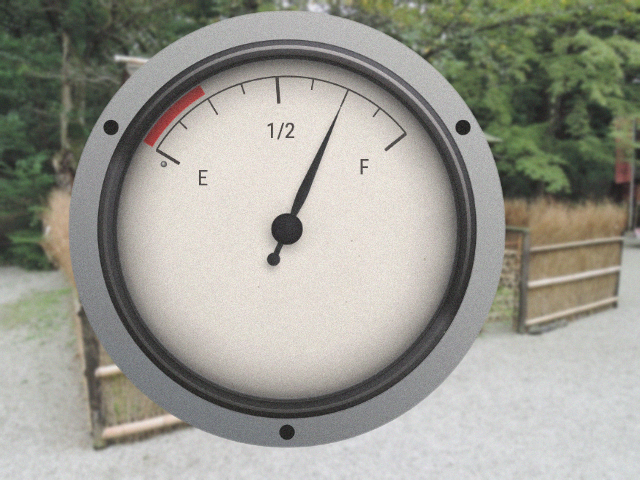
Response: 0.75
